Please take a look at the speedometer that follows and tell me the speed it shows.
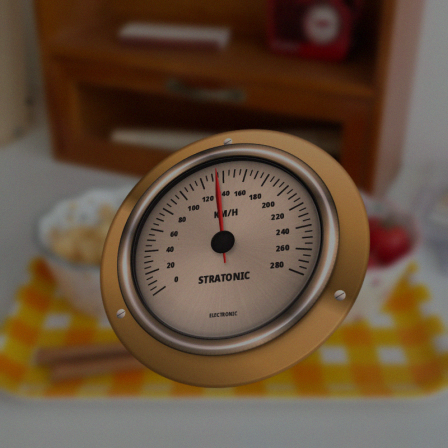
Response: 135 km/h
